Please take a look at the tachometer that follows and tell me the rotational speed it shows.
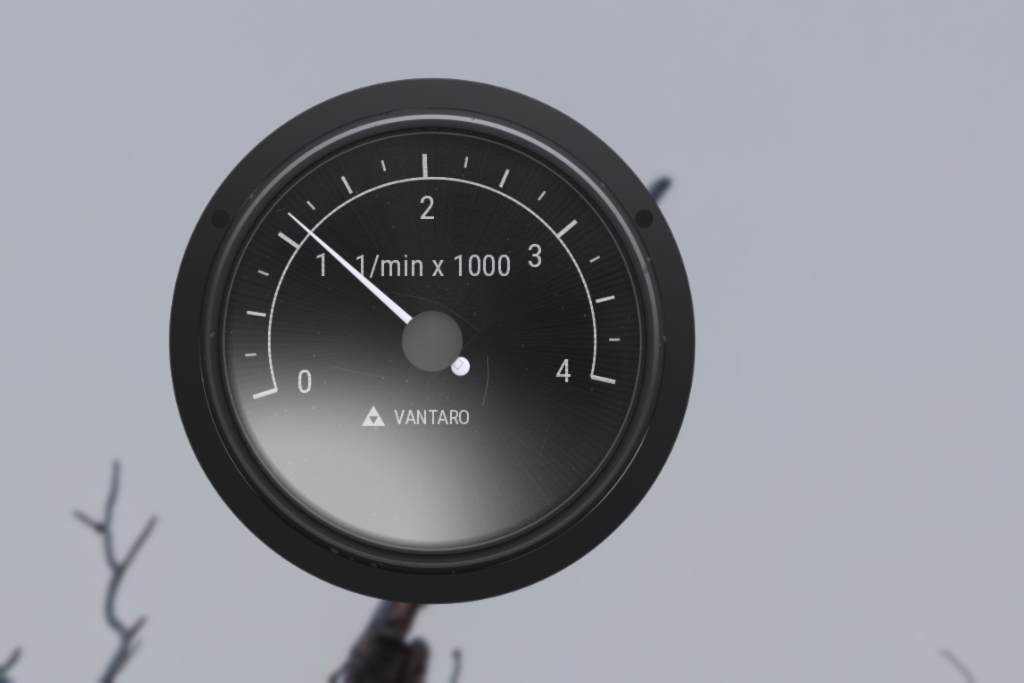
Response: 1125 rpm
